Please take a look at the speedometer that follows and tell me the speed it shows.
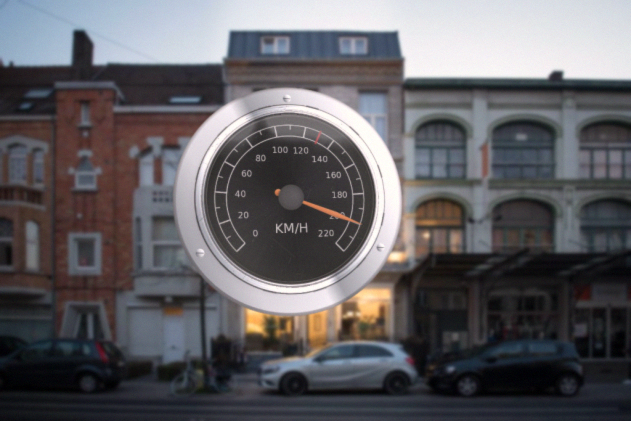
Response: 200 km/h
